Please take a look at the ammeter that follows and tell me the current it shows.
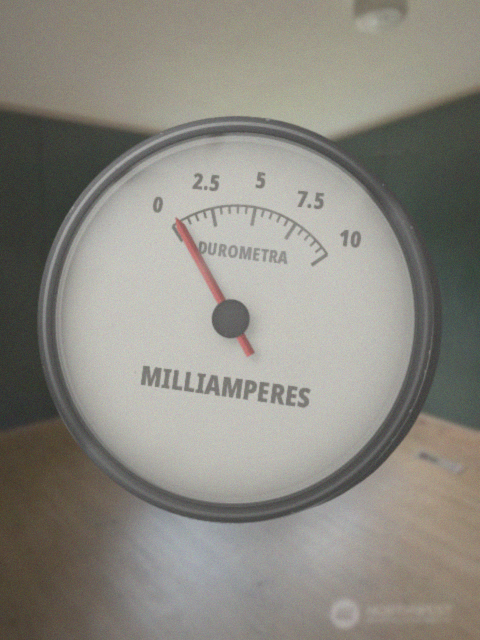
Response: 0.5 mA
